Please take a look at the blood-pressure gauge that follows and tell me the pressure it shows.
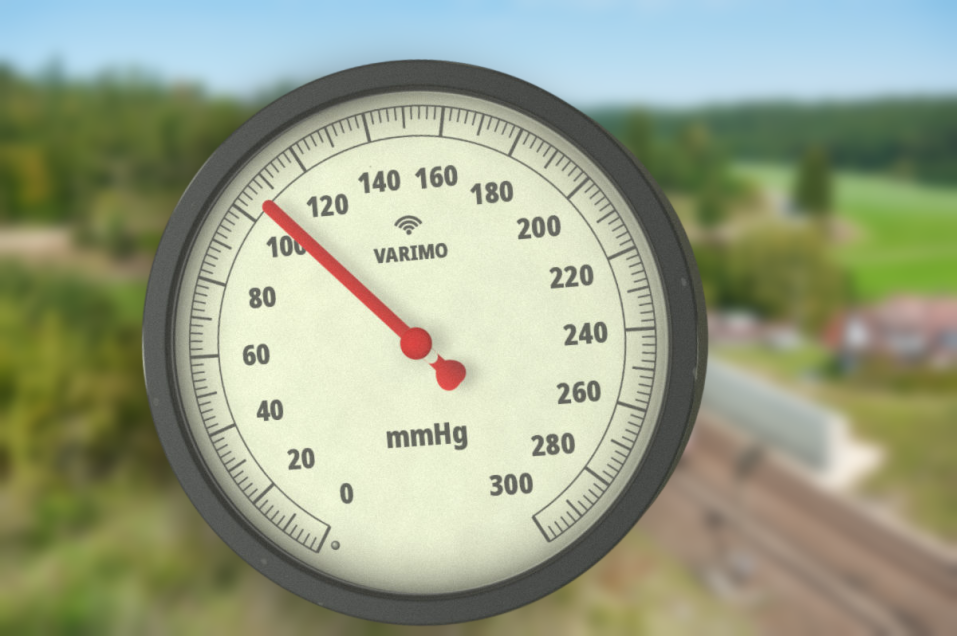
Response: 106 mmHg
